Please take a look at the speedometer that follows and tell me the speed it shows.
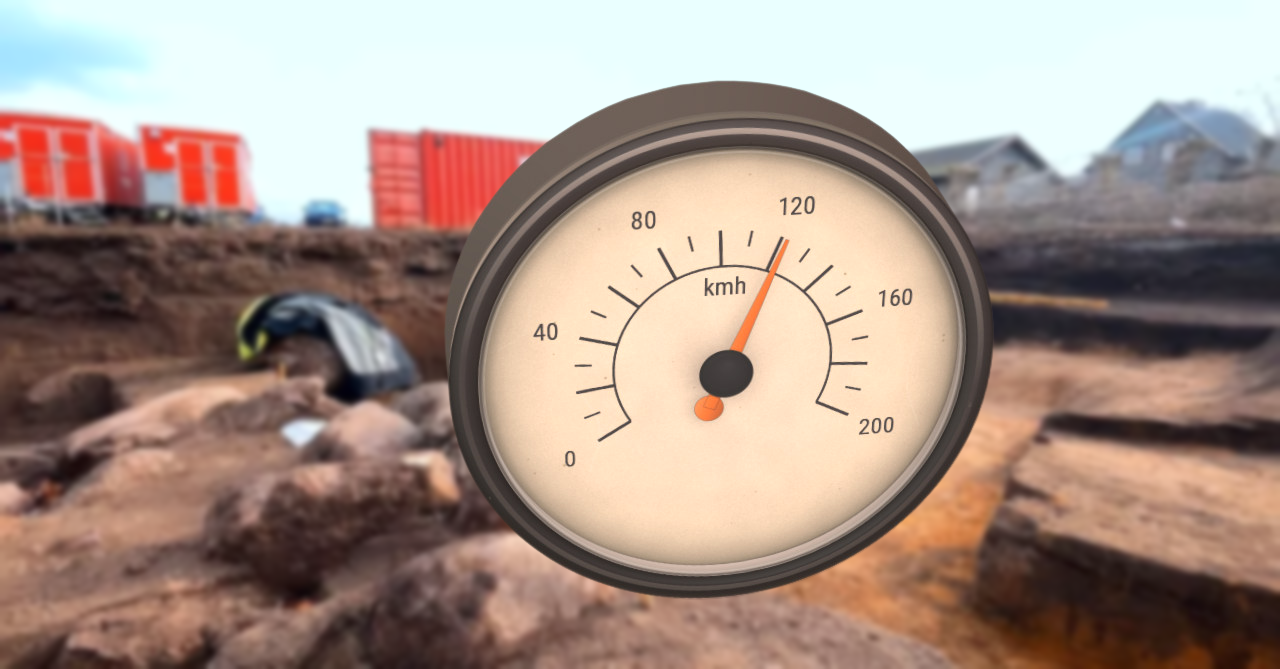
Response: 120 km/h
